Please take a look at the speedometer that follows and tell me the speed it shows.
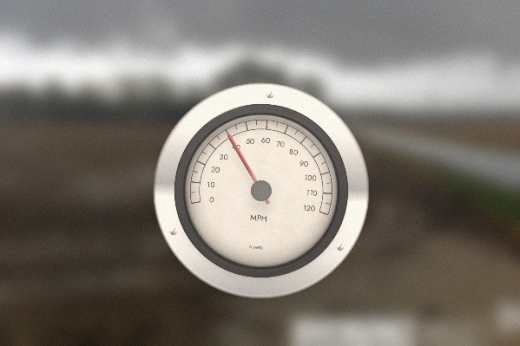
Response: 40 mph
